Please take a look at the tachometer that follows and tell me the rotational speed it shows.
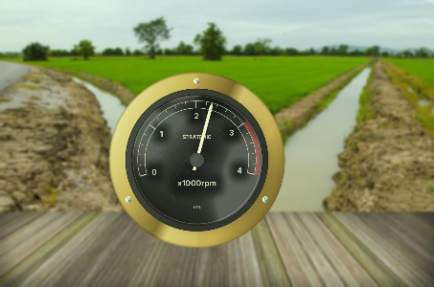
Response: 2300 rpm
